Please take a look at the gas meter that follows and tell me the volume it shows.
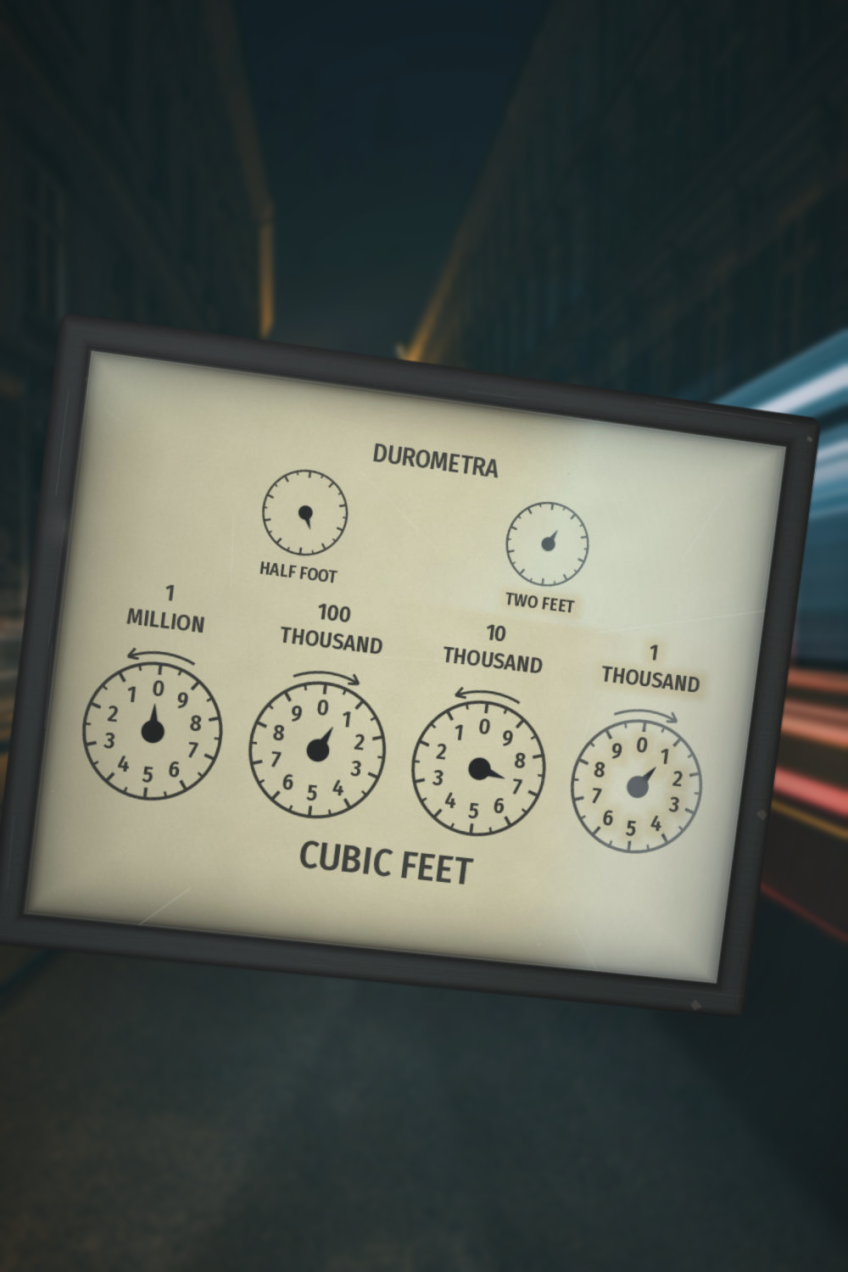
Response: 7100 ft³
